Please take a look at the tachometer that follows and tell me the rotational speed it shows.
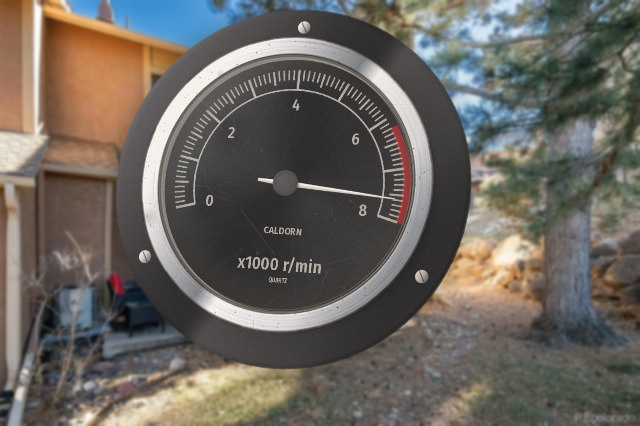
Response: 7600 rpm
